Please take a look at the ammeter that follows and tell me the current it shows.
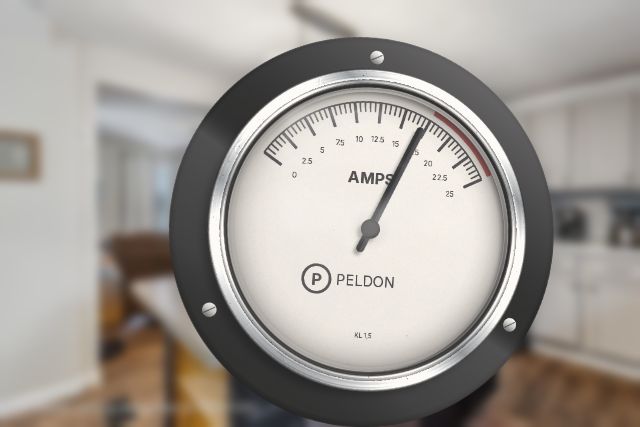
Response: 17 A
